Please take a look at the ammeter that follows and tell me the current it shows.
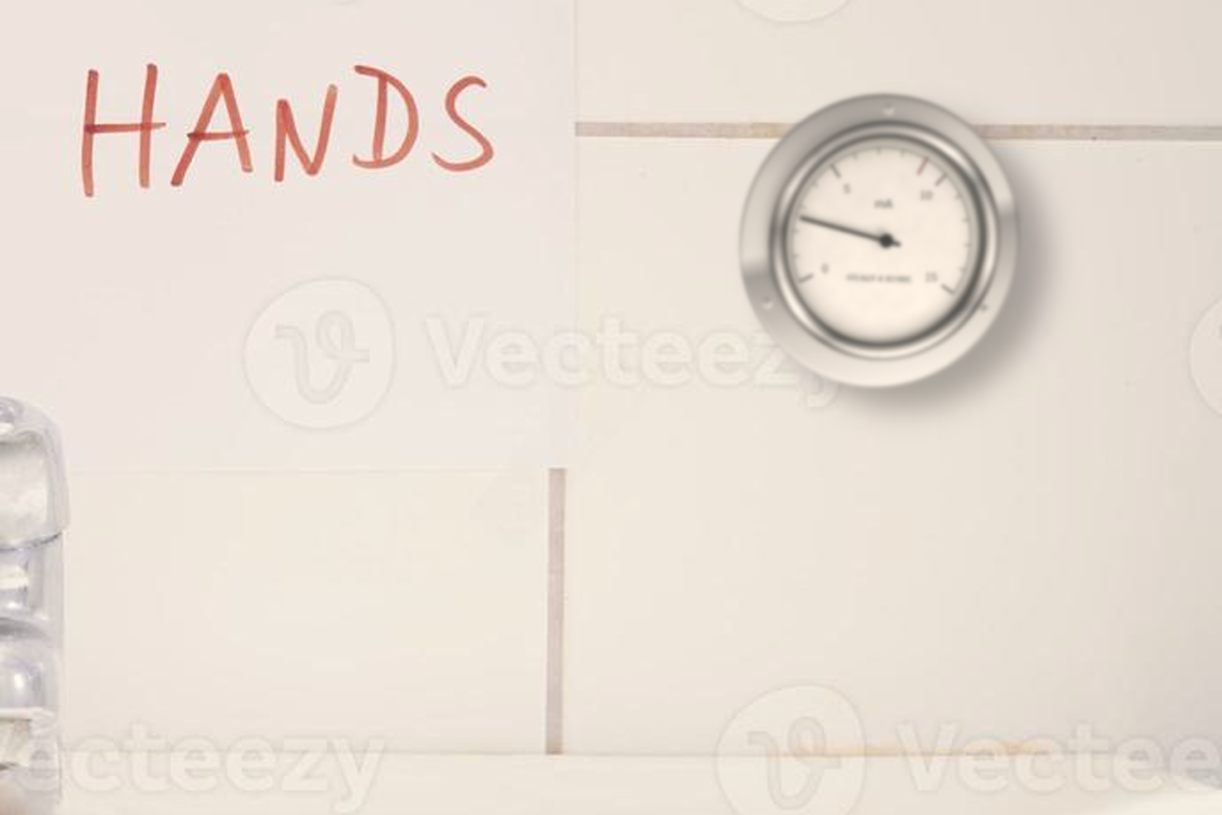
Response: 2.5 mA
